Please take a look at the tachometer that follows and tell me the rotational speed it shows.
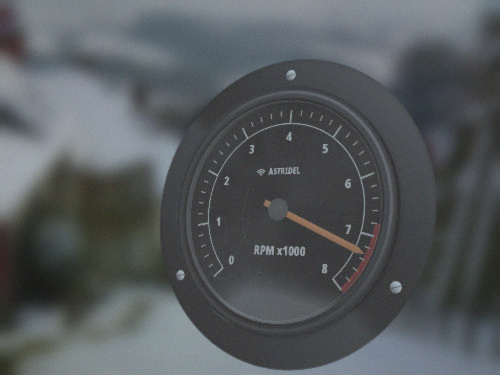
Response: 7300 rpm
